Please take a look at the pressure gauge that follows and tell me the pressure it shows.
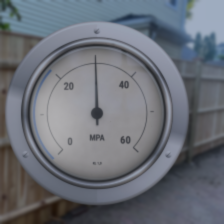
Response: 30 MPa
